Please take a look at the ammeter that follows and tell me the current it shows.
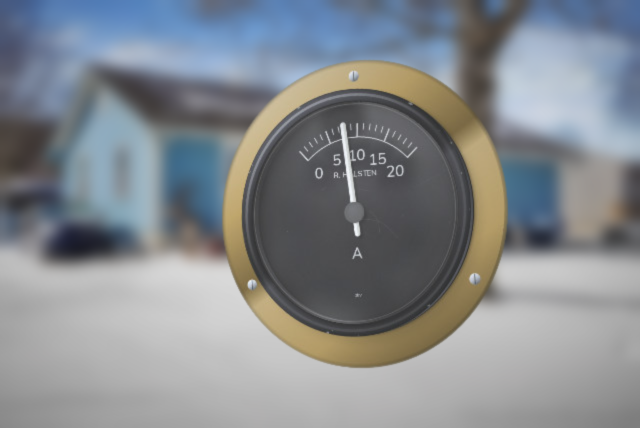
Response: 8 A
